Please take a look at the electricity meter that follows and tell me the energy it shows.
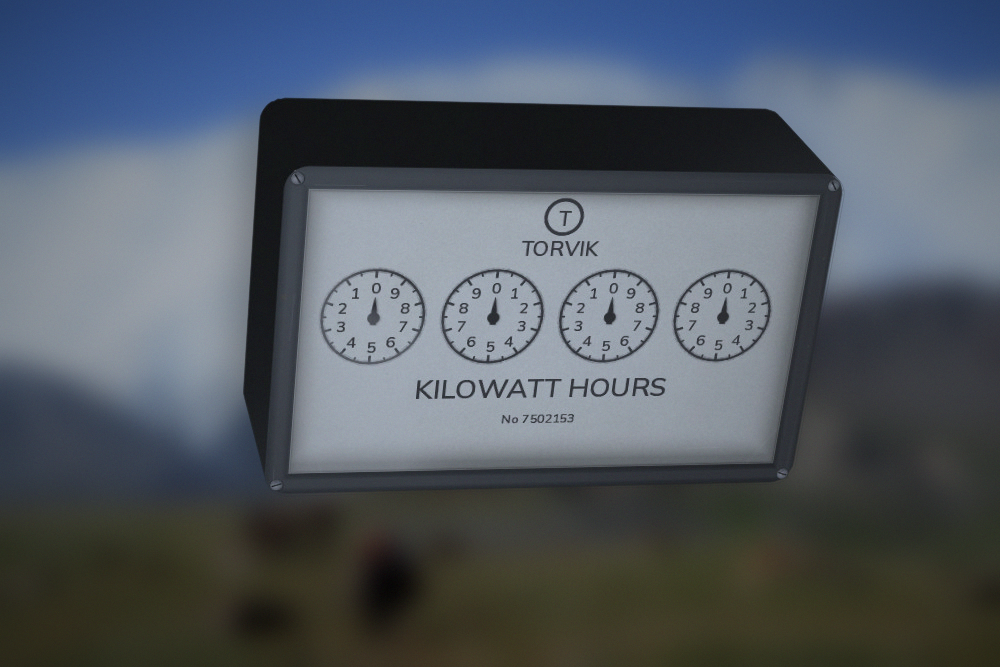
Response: 0 kWh
